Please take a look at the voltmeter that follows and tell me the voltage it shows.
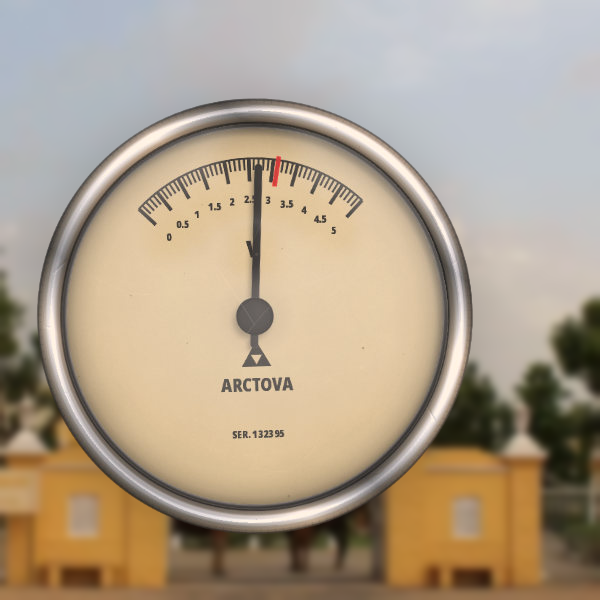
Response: 2.7 V
